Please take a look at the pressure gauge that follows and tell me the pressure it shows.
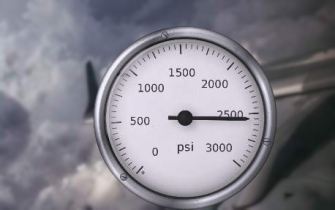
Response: 2550 psi
